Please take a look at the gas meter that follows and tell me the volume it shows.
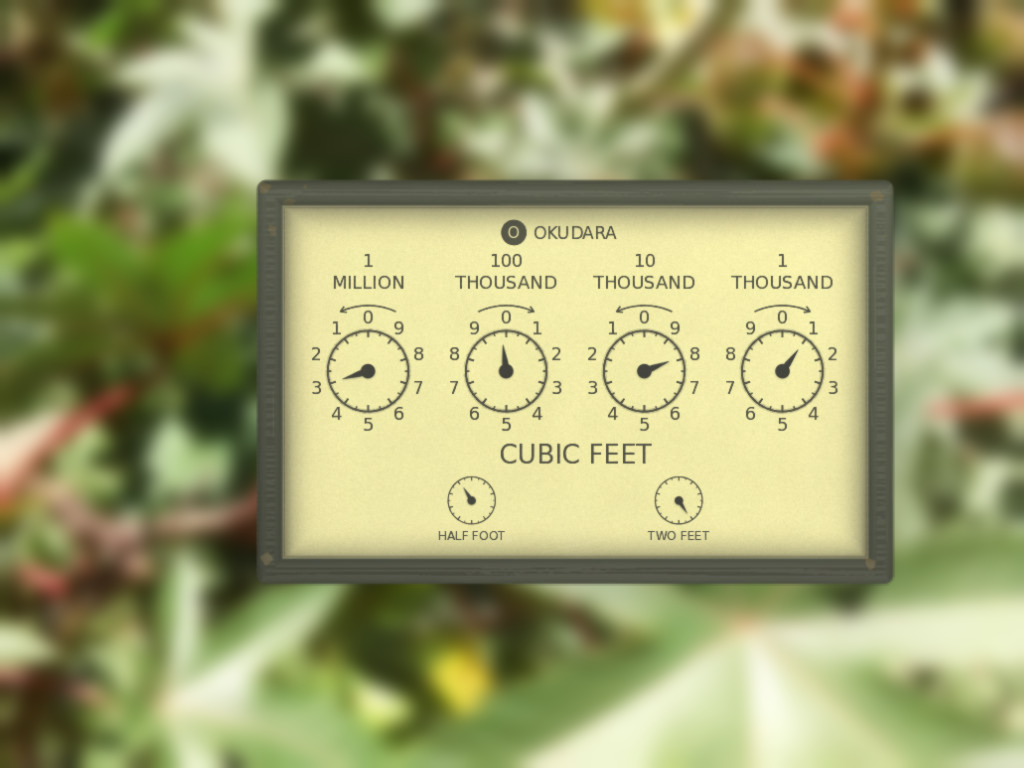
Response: 298100 ft³
